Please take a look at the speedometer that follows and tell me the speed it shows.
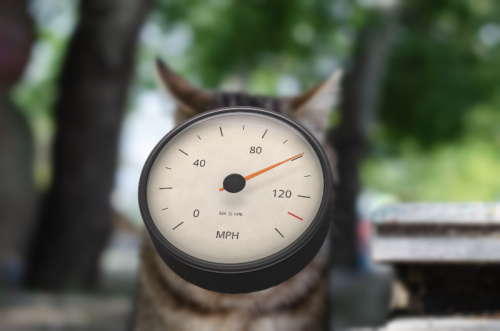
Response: 100 mph
